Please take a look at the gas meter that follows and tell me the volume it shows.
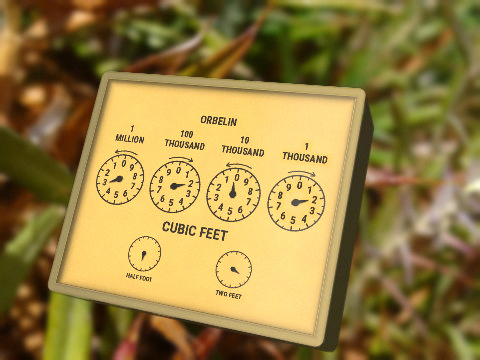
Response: 320200 ft³
